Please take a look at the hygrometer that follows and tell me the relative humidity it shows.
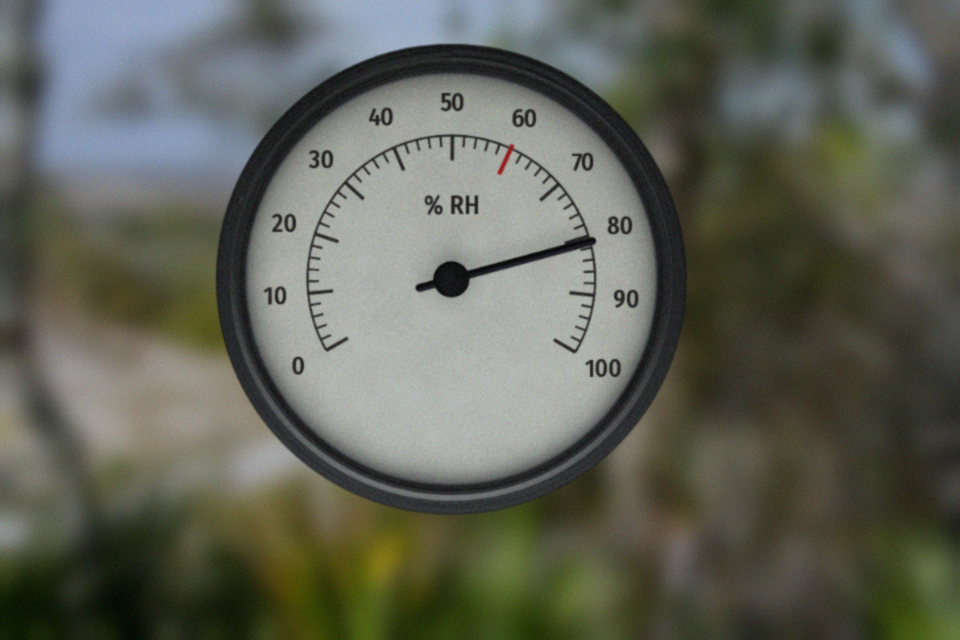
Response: 81 %
